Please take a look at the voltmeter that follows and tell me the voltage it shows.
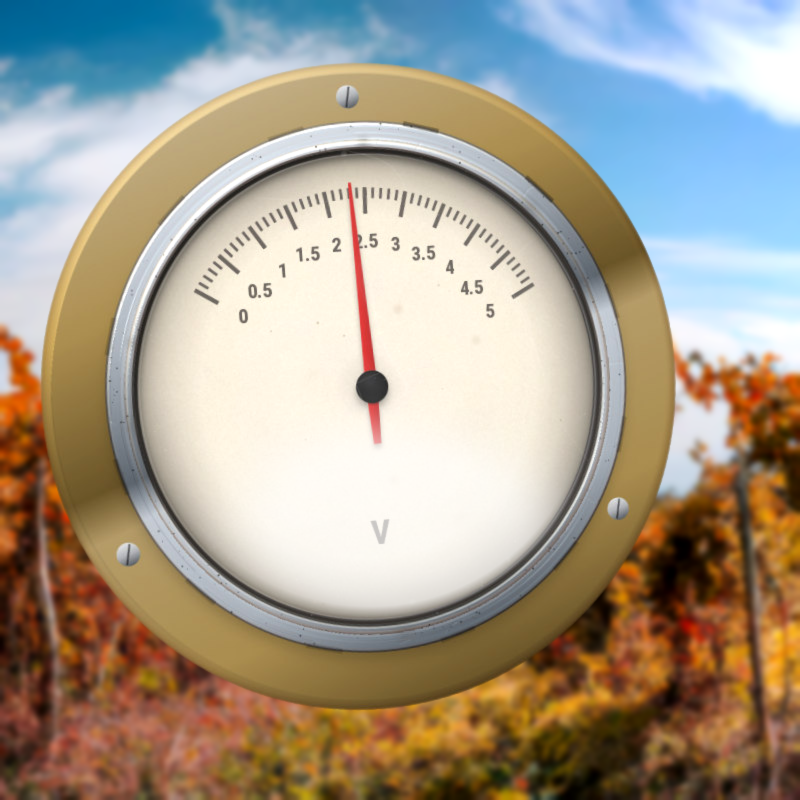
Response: 2.3 V
